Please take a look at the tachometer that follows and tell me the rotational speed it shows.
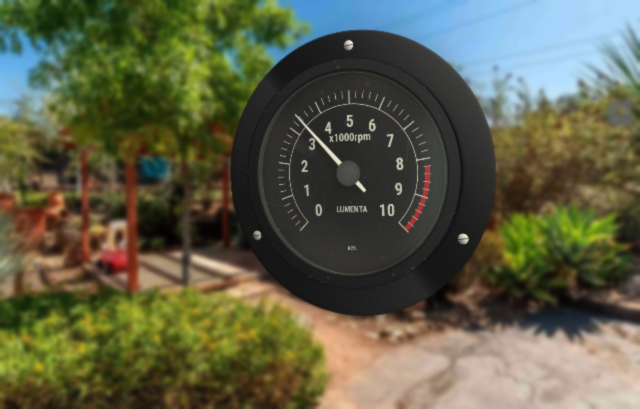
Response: 3400 rpm
